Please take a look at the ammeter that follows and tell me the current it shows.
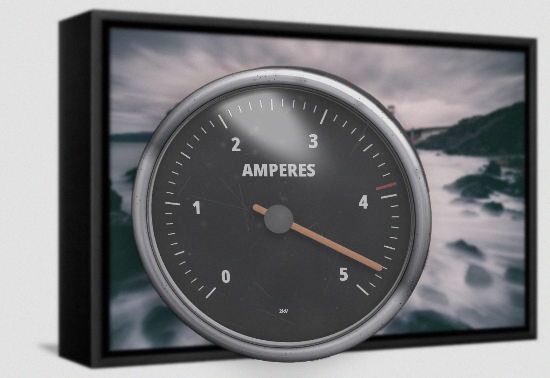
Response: 4.7 A
